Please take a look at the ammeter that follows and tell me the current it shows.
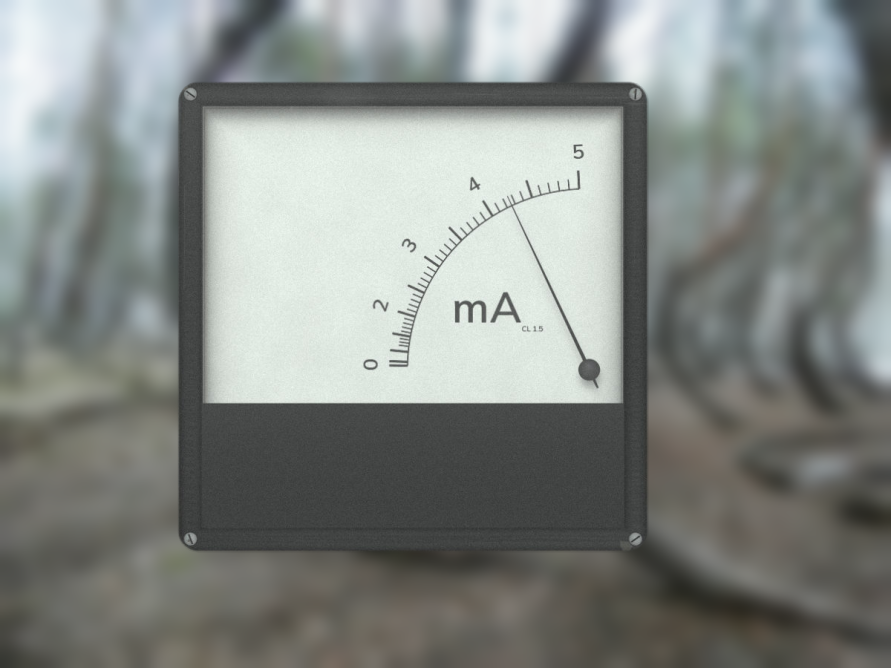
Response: 4.25 mA
